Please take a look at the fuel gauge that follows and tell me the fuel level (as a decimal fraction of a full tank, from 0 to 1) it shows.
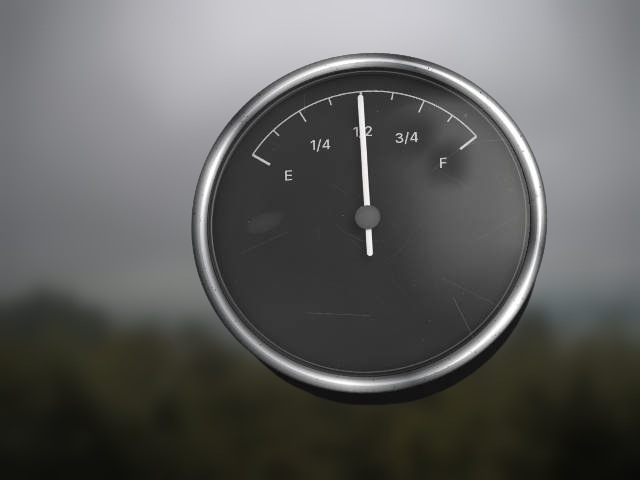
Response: 0.5
